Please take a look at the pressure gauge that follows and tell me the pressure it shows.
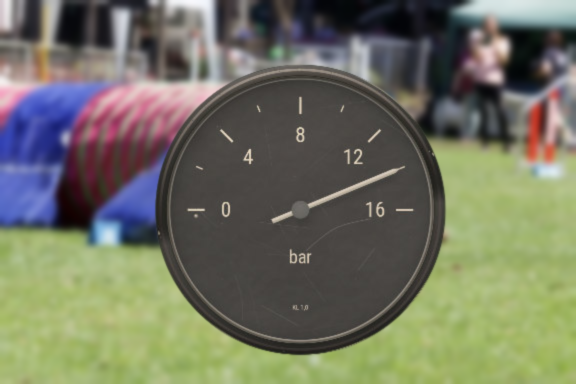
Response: 14 bar
